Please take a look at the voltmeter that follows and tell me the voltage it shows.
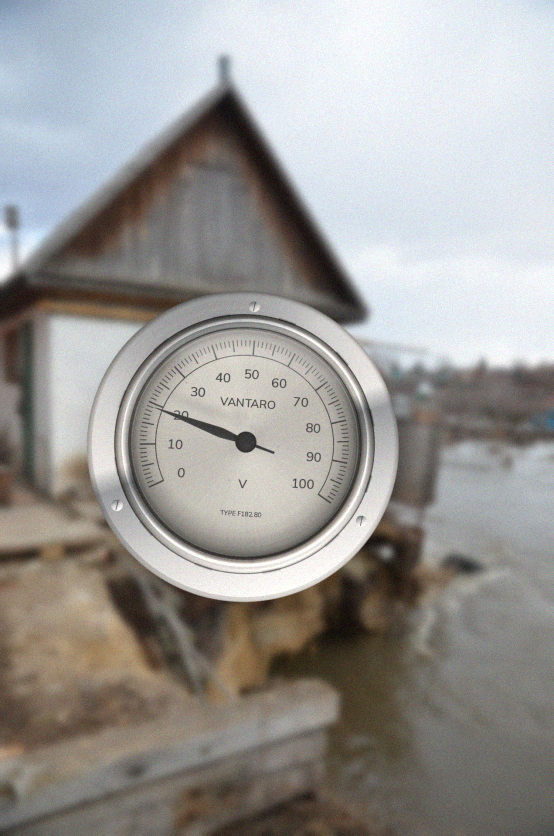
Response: 19 V
